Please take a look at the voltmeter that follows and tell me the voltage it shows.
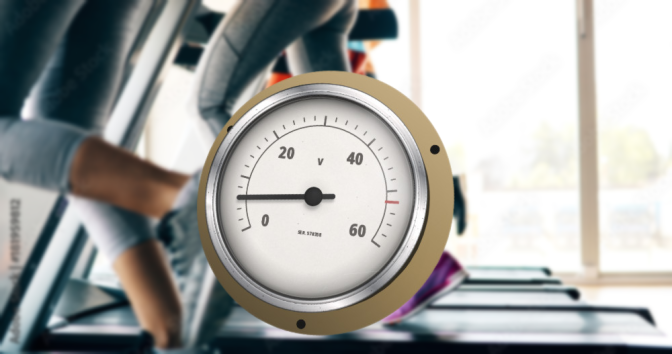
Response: 6 V
